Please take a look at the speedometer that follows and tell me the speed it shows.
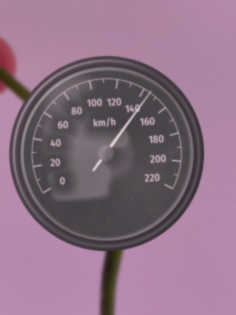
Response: 145 km/h
